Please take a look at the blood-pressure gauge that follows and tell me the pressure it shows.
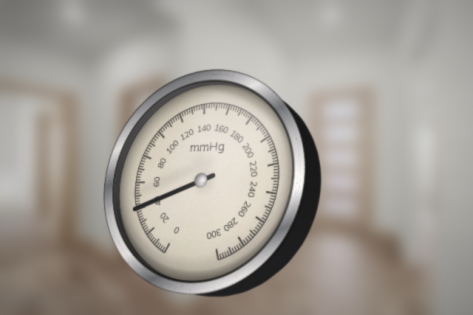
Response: 40 mmHg
